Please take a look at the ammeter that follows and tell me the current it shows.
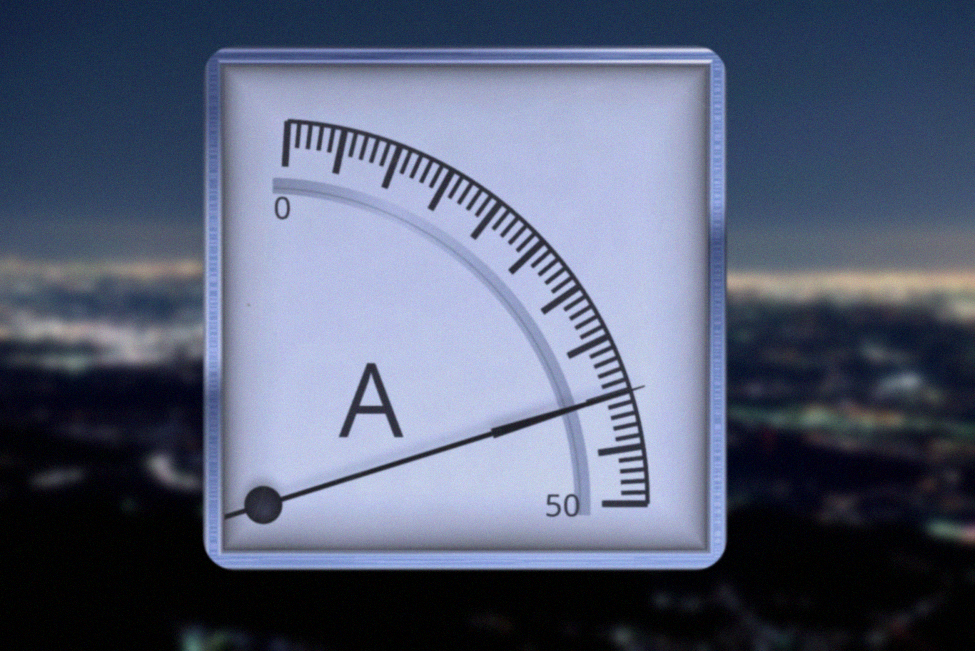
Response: 40 A
